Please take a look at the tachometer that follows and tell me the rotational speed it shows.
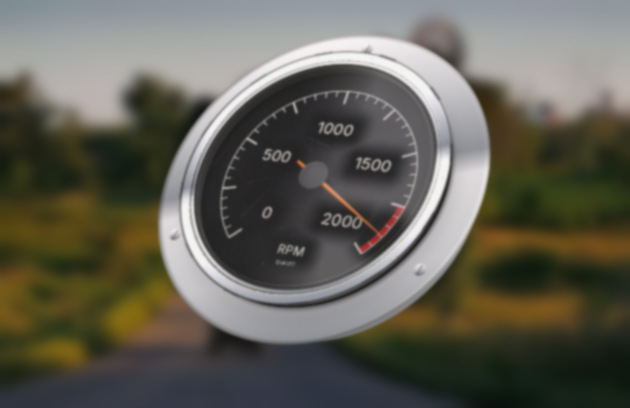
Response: 1900 rpm
